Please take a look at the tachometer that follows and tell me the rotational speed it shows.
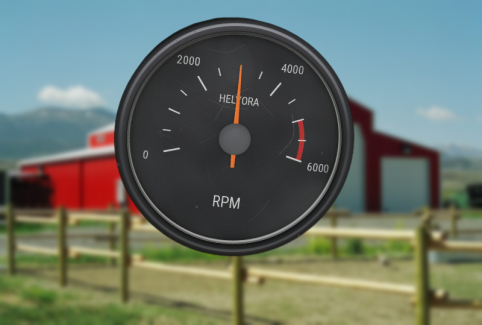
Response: 3000 rpm
